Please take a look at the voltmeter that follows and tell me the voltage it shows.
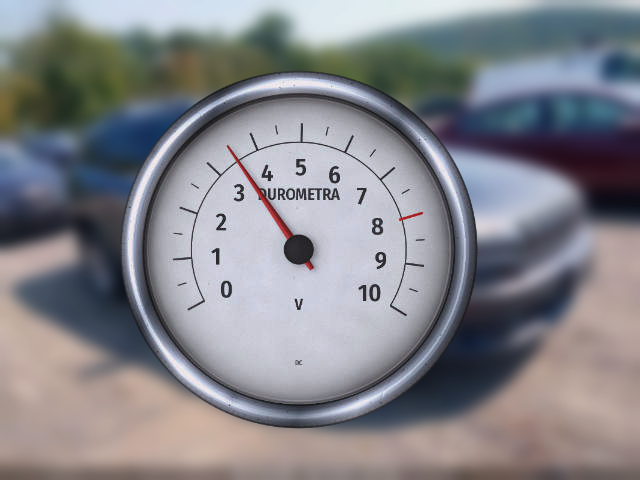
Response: 3.5 V
